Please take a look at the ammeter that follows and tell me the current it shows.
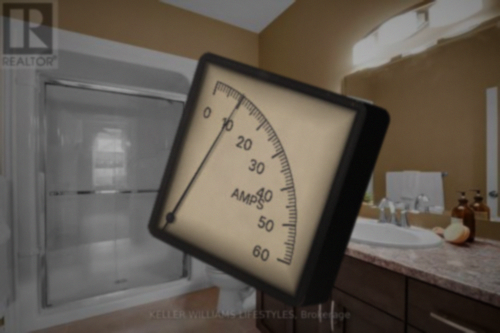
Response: 10 A
